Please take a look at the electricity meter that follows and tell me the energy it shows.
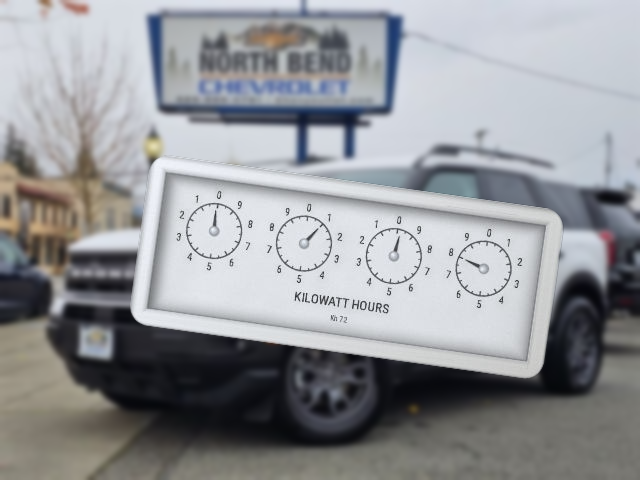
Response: 98 kWh
